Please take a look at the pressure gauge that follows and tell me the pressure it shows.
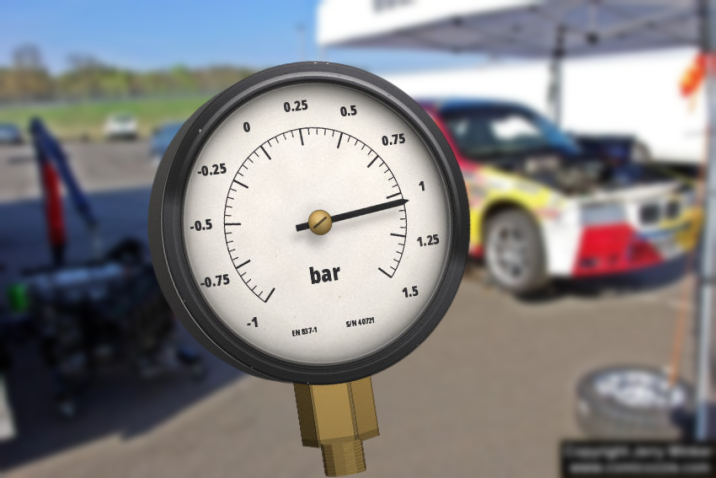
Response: 1.05 bar
